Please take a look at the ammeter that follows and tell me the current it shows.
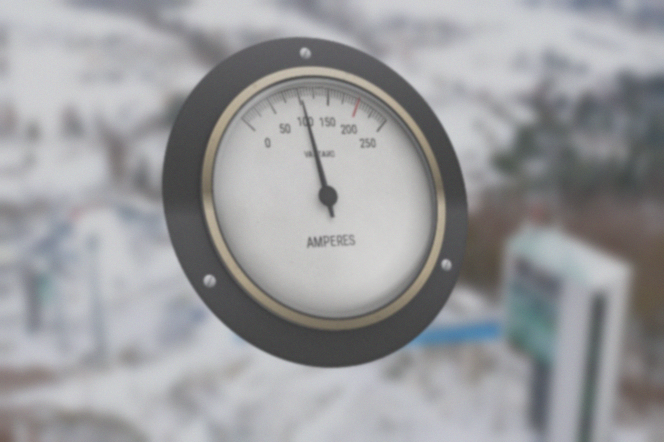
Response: 100 A
